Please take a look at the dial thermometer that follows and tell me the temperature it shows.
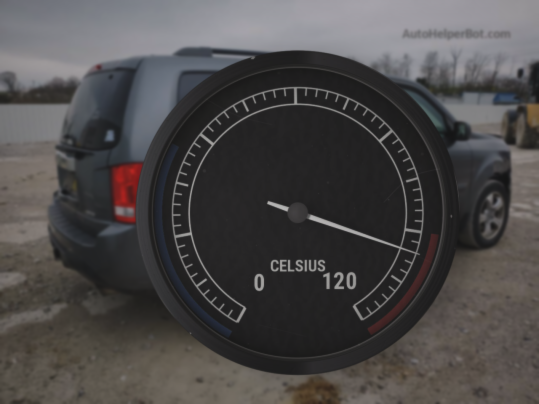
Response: 104 °C
